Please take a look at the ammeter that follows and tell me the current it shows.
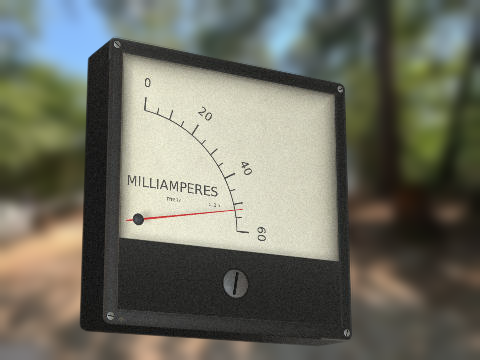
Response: 52.5 mA
